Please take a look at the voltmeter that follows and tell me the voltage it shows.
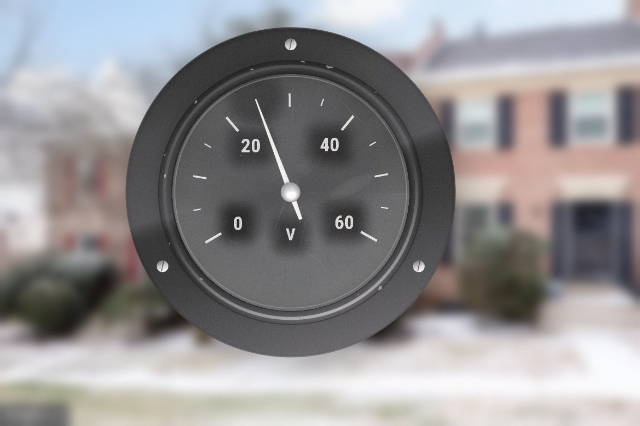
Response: 25 V
